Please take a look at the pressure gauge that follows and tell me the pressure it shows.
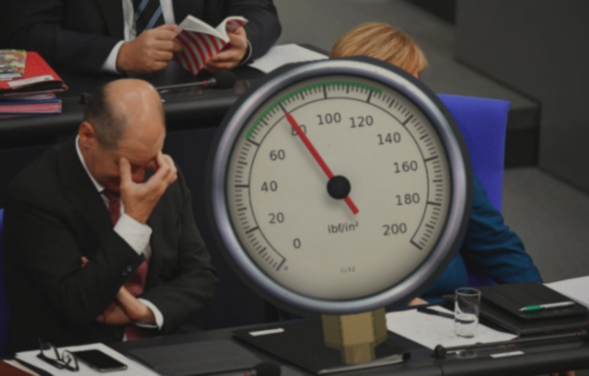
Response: 80 psi
